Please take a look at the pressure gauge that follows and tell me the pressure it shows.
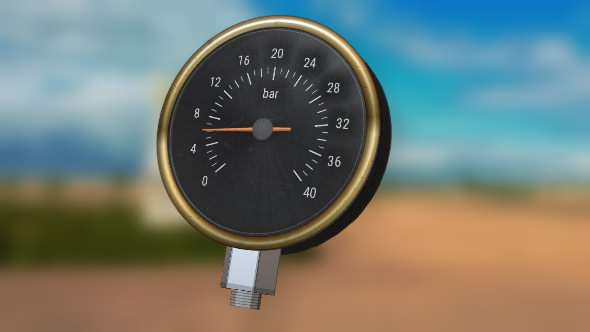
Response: 6 bar
